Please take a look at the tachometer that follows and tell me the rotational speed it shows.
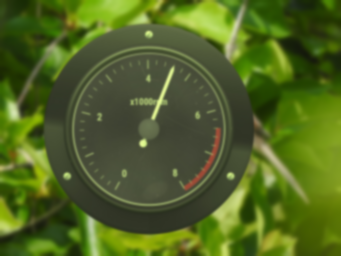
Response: 4600 rpm
